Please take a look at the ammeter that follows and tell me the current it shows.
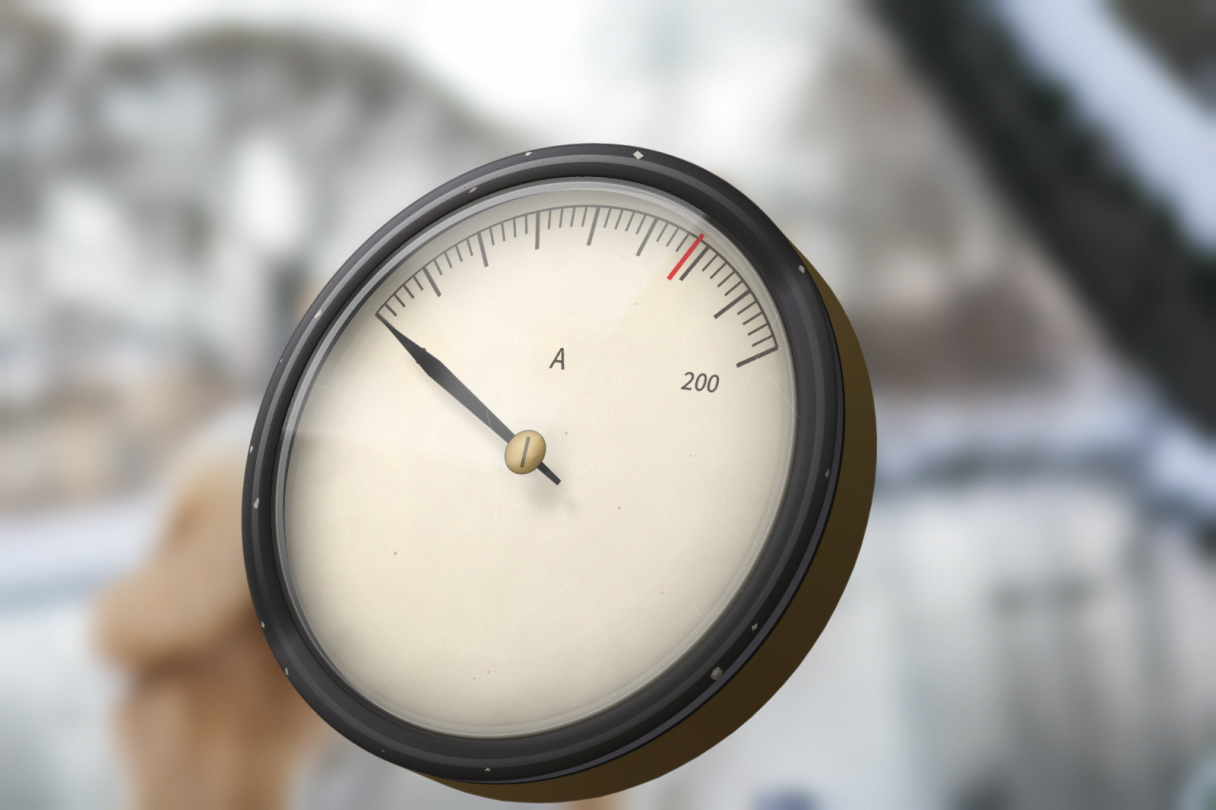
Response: 0 A
